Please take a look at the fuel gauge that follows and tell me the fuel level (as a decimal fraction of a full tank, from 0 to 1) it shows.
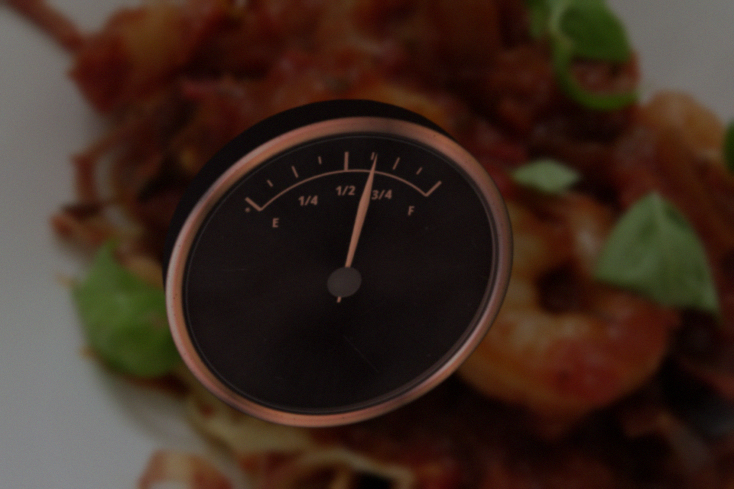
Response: 0.625
